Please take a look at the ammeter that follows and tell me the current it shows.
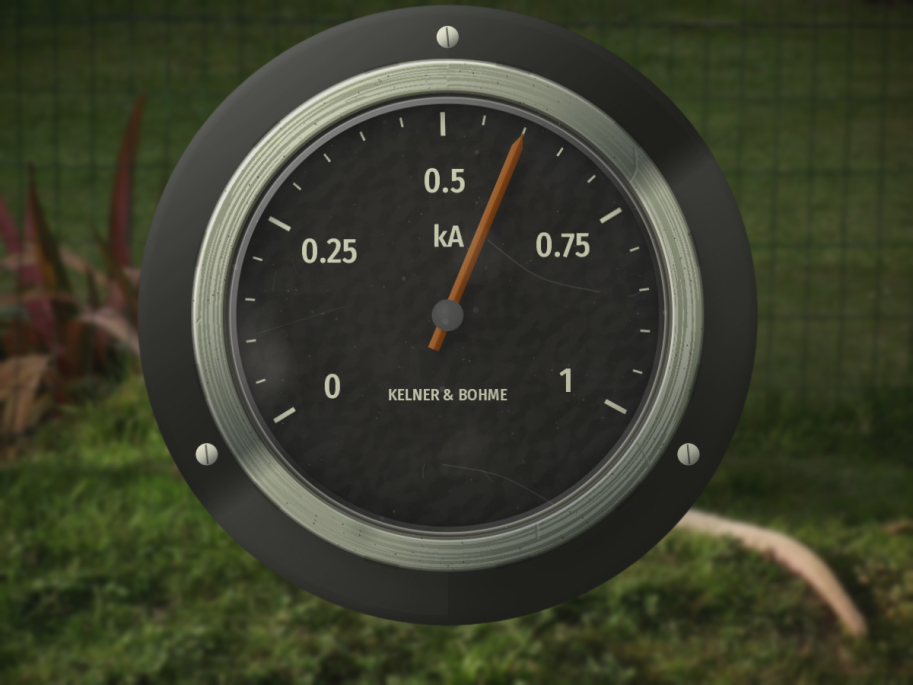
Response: 0.6 kA
